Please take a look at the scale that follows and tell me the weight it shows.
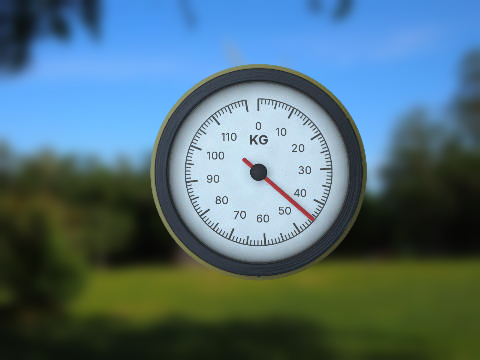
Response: 45 kg
